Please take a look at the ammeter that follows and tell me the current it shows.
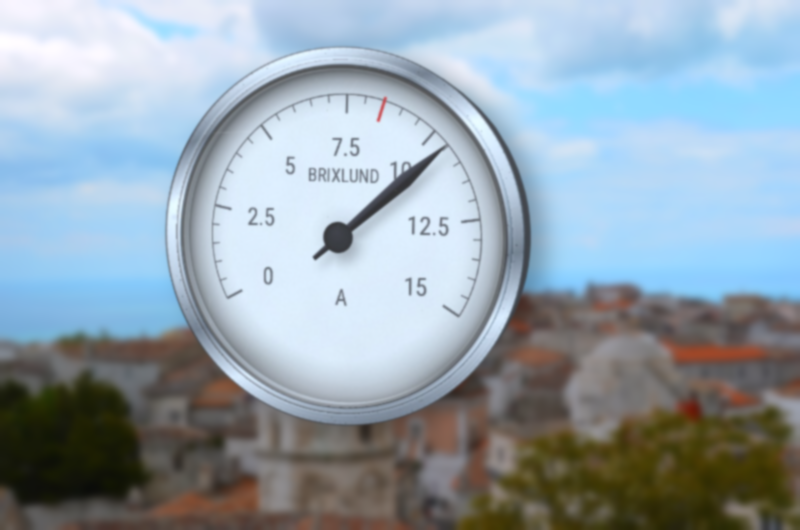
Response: 10.5 A
